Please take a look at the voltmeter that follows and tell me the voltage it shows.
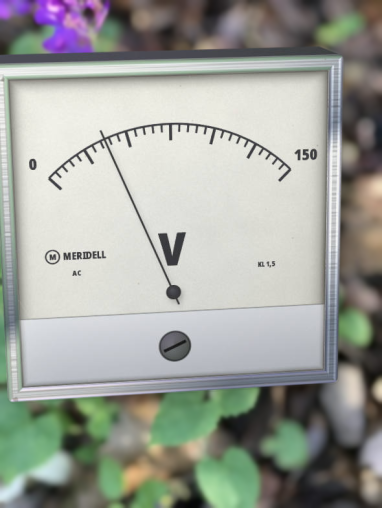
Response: 37.5 V
